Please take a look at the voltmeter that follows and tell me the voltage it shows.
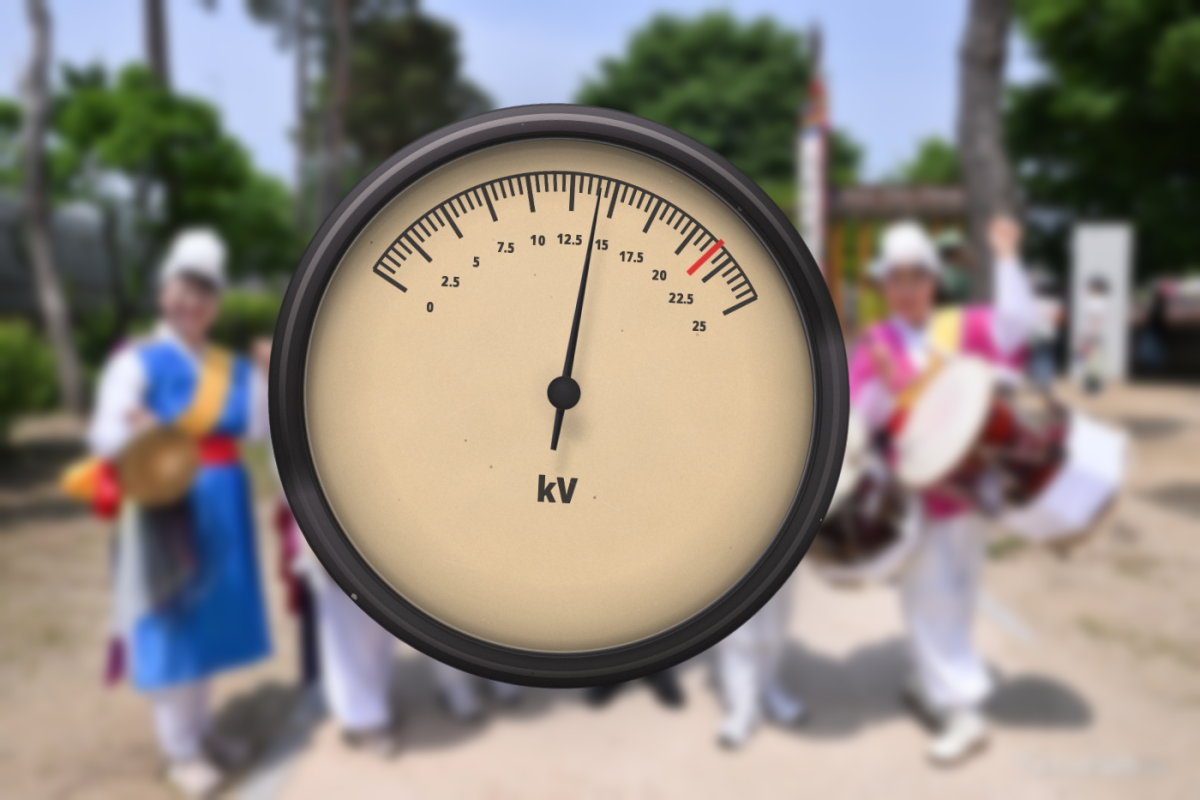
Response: 14 kV
